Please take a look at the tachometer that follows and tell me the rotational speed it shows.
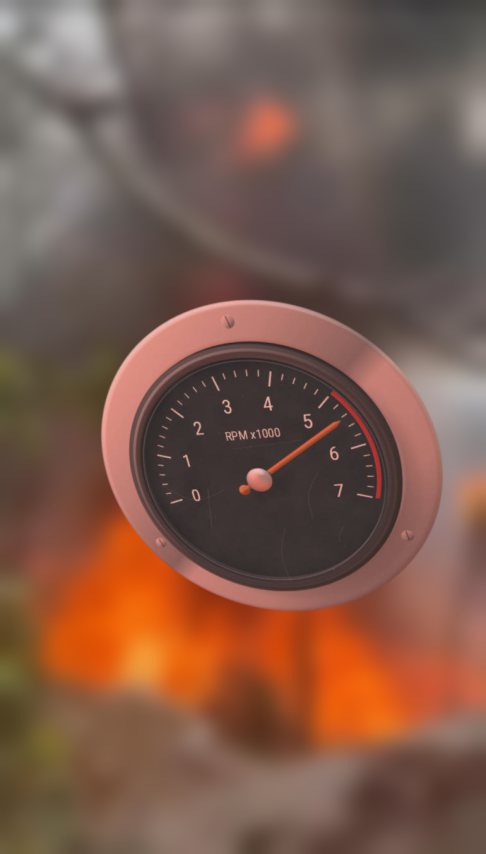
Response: 5400 rpm
